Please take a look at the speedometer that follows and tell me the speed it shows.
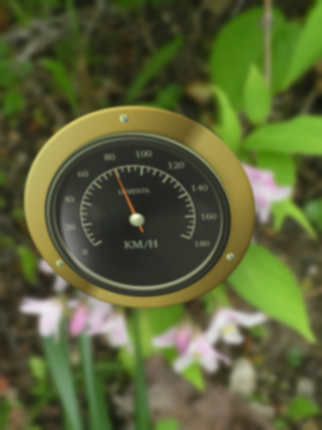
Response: 80 km/h
